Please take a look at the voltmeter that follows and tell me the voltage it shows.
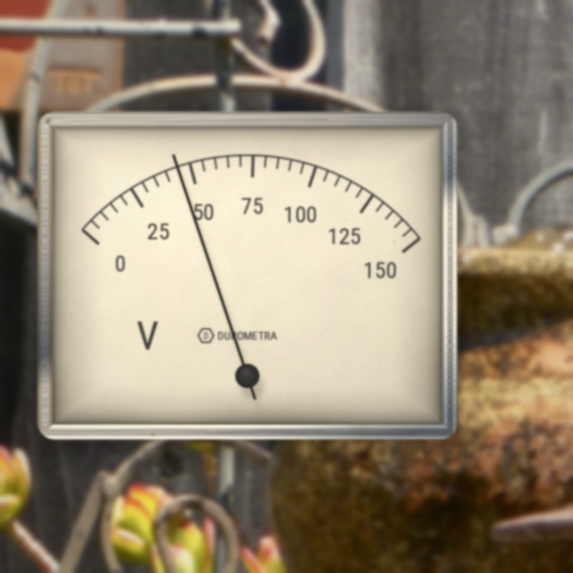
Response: 45 V
